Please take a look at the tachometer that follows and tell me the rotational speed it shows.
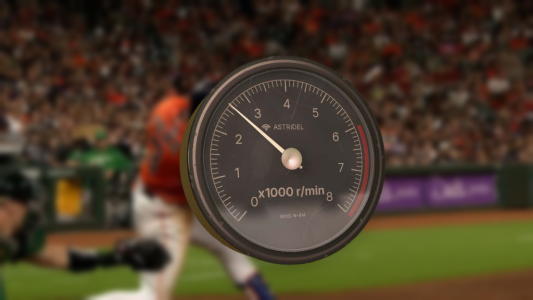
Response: 2600 rpm
